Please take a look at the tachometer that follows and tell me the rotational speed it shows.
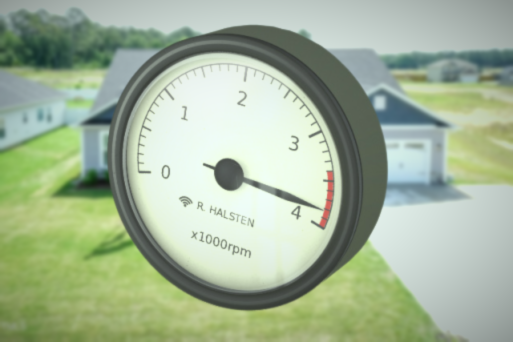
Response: 3800 rpm
